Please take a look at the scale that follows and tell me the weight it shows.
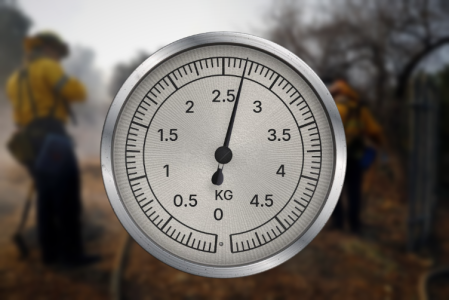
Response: 2.7 kg
